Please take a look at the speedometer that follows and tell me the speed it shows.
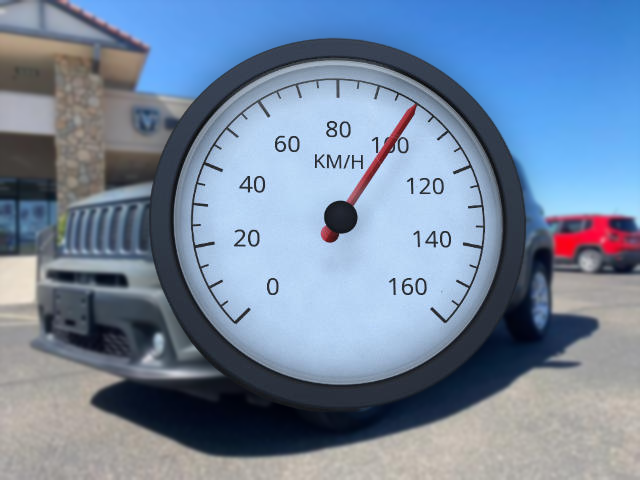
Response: 100 km/h
